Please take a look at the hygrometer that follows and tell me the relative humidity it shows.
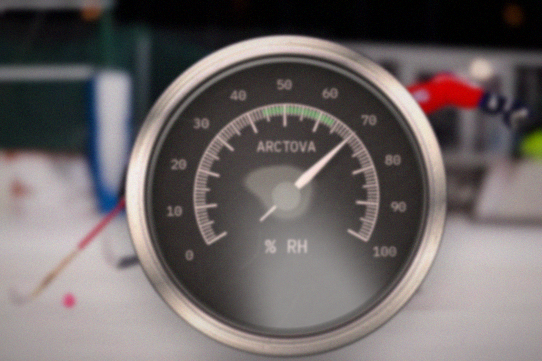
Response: 70 %
